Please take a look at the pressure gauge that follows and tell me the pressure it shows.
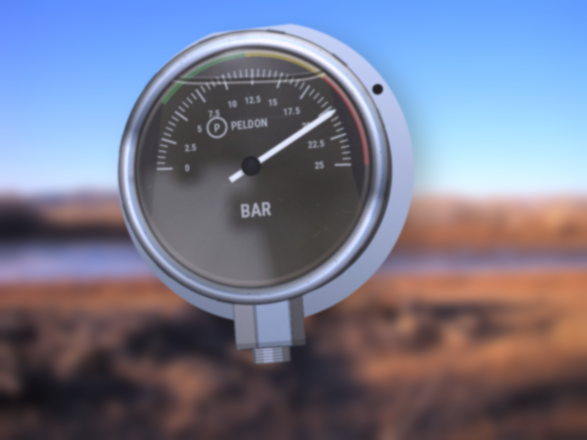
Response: 20.5 bar
